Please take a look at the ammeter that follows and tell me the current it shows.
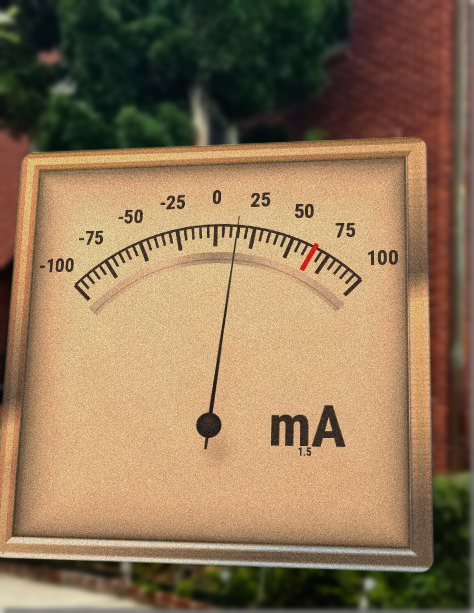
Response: 15 mA
